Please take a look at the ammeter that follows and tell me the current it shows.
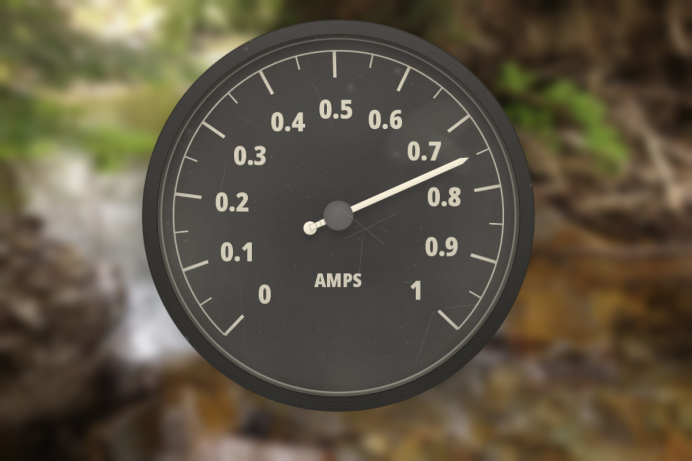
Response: 0.75 A
